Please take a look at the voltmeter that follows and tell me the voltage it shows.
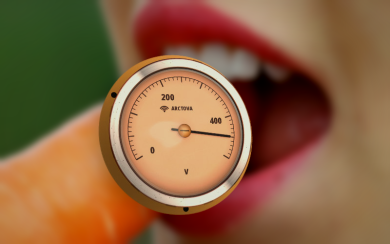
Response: 450 V
